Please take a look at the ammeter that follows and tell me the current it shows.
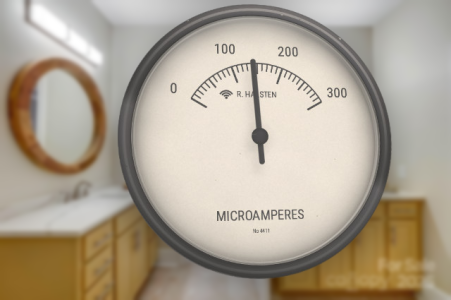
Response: 140 µA
